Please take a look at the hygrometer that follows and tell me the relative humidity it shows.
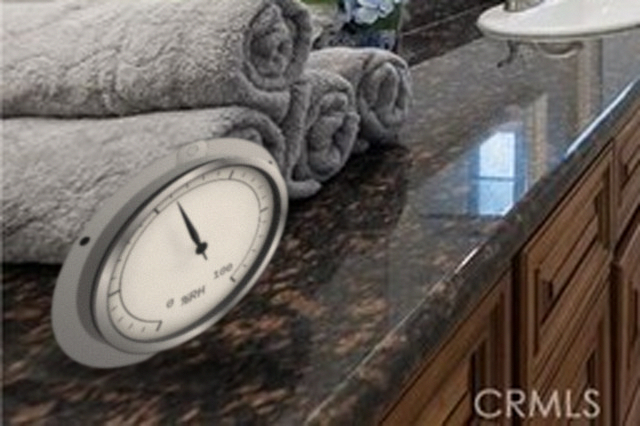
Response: 44 %
